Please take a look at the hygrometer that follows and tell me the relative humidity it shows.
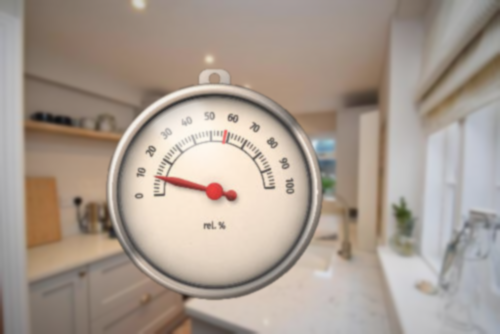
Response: 10 %
